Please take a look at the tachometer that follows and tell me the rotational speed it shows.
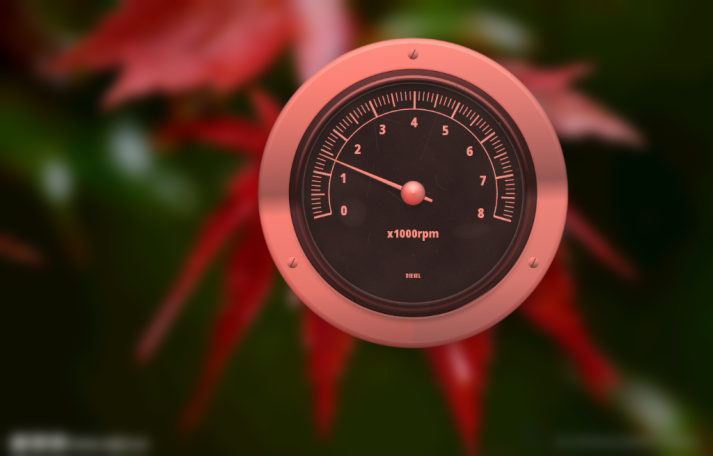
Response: 1400 rpm
